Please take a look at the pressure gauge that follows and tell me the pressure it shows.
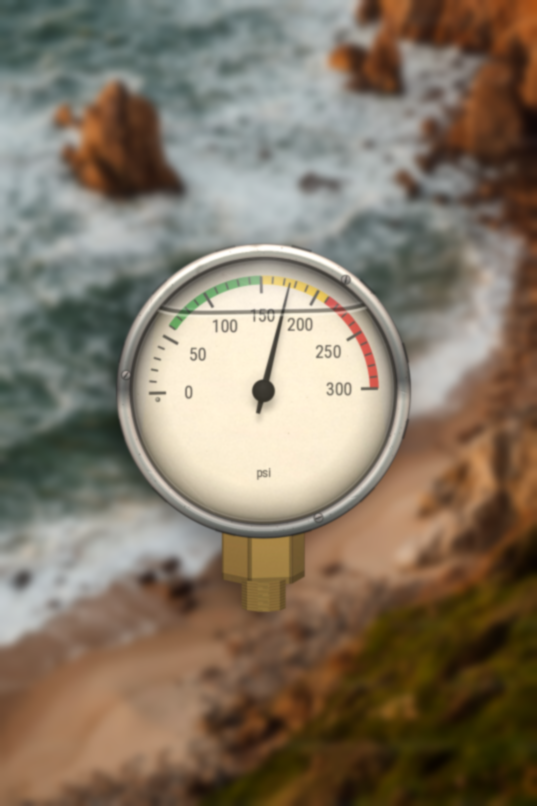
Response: 175 psi
